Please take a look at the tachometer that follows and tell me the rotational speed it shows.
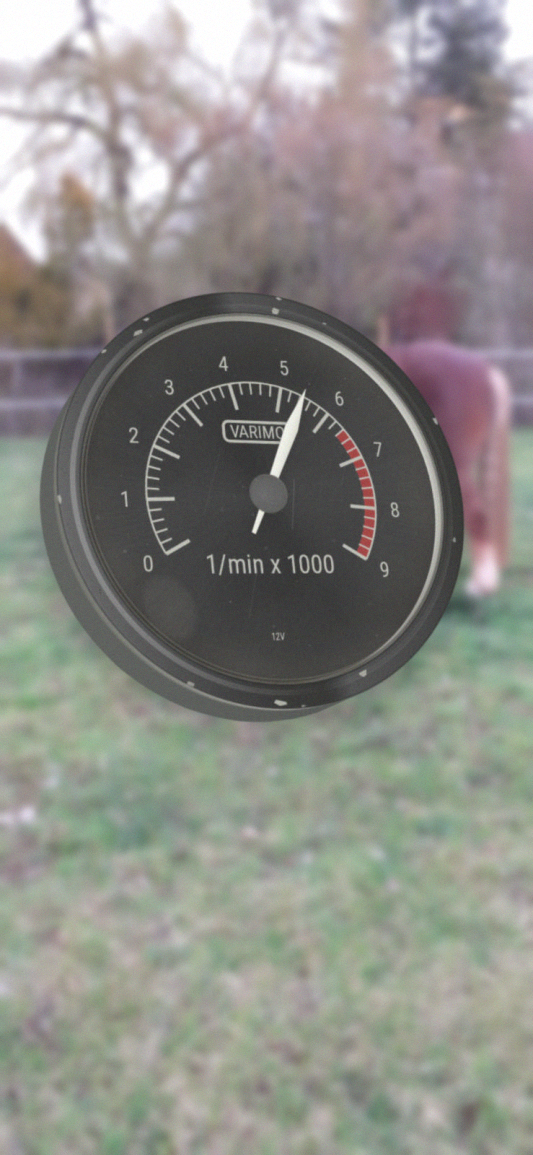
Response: 5400 rpm
